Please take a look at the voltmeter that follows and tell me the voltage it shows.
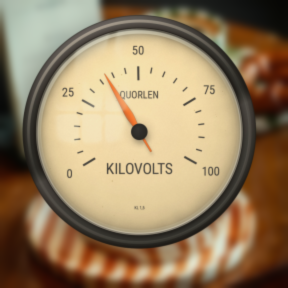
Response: 37.5 kV
